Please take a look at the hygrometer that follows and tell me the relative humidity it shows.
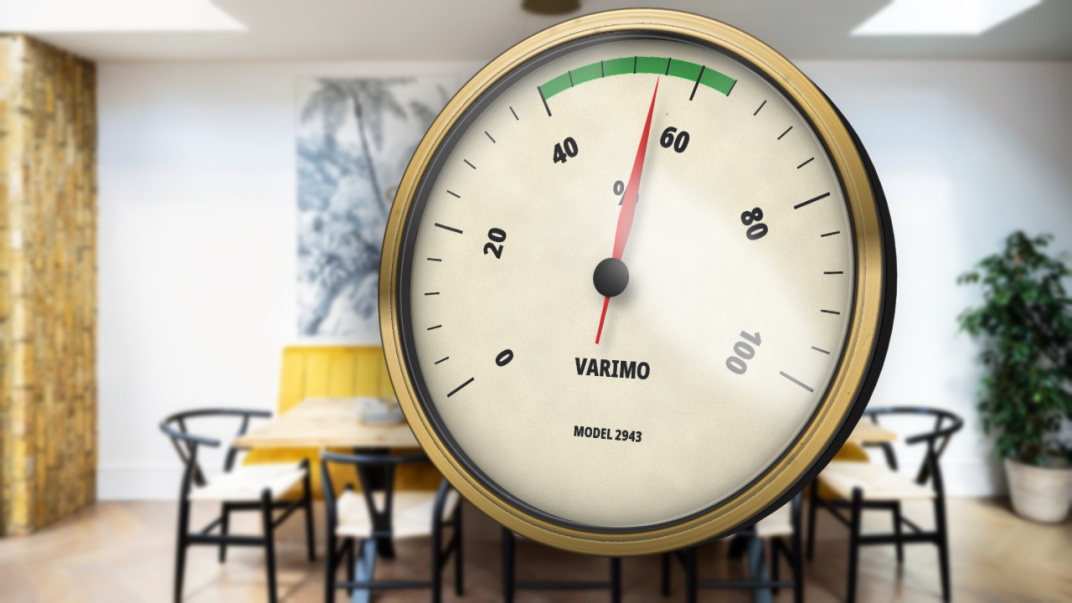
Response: 56 %
